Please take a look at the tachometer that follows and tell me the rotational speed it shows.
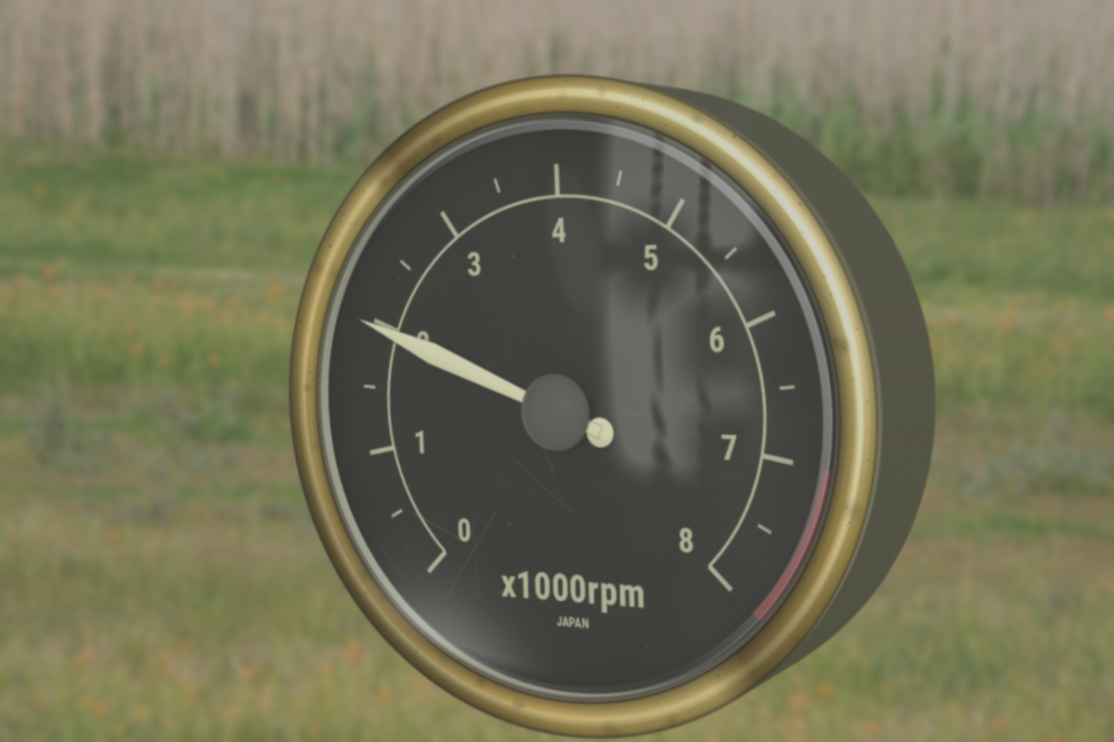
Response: 2000 rpm
